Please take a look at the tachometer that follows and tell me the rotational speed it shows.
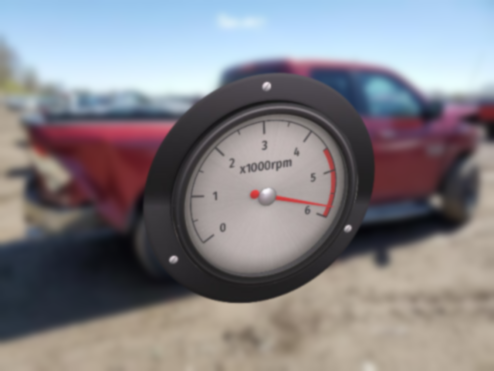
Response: 5750 rpm
